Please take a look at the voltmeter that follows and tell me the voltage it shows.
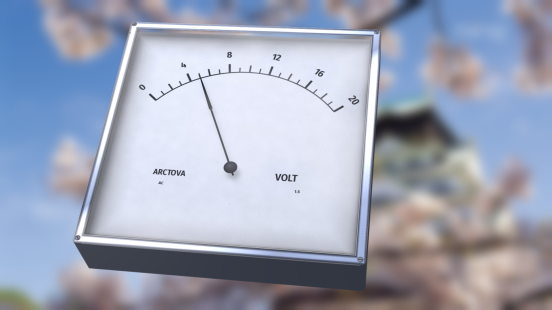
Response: 5 V
